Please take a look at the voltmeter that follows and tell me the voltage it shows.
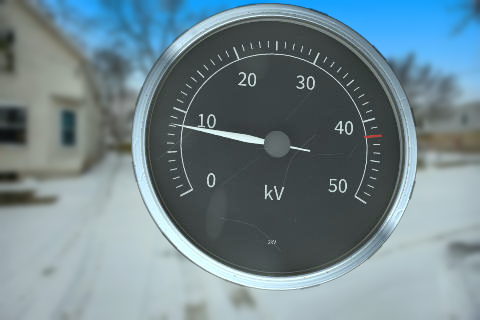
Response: 8 kV
